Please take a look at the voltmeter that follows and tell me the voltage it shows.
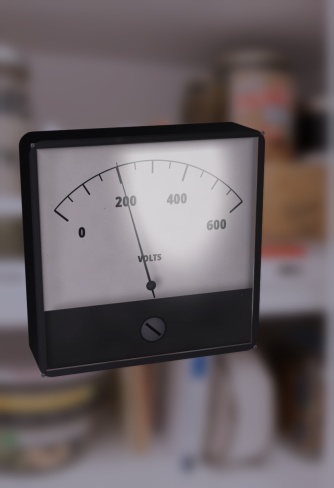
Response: 200 V
